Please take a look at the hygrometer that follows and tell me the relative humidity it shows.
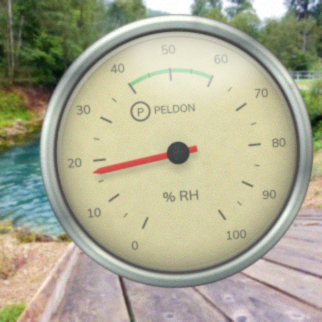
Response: 17.5 %
